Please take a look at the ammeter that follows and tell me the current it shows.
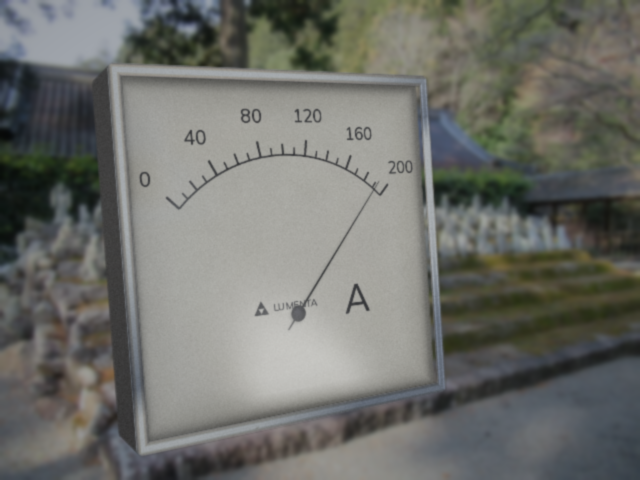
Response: 190 A
